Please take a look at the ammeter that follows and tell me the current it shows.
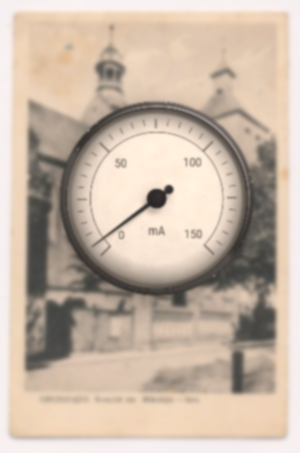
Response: 5 mA
